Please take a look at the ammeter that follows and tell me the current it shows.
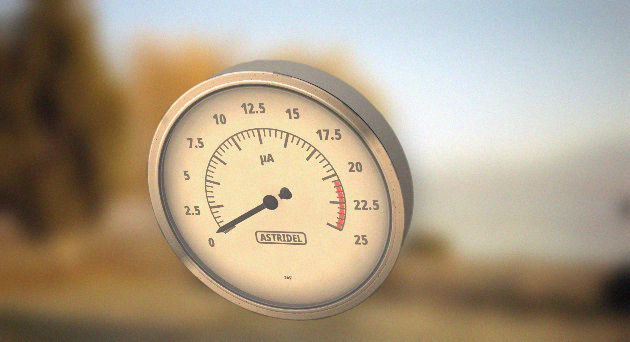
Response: 0.5 µA
